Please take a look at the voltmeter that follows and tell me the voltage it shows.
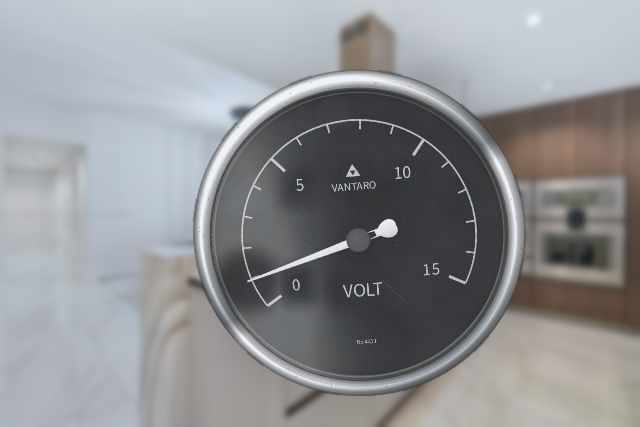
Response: 1 V
